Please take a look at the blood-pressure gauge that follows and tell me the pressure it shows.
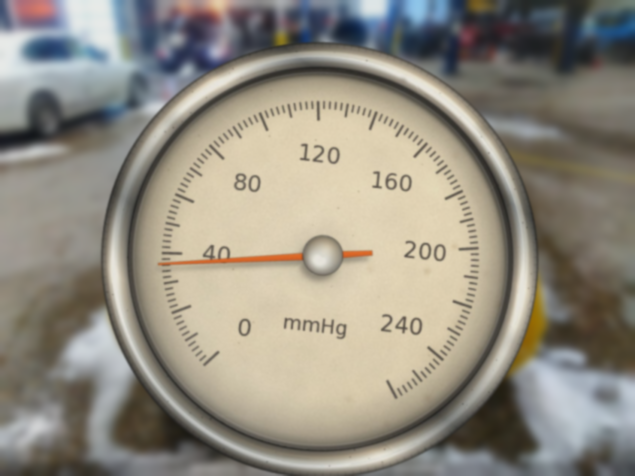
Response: 36 mmHg
